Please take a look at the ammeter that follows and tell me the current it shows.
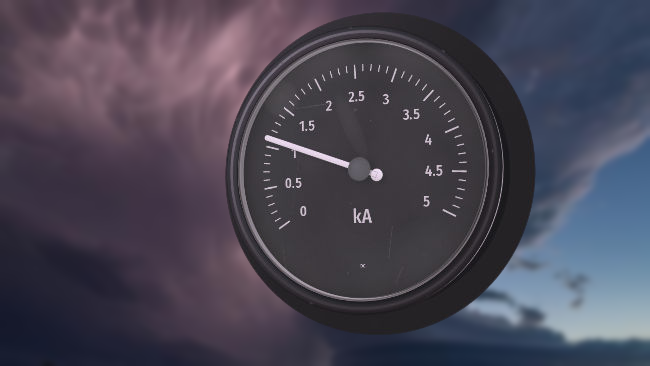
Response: 1.1 kA
